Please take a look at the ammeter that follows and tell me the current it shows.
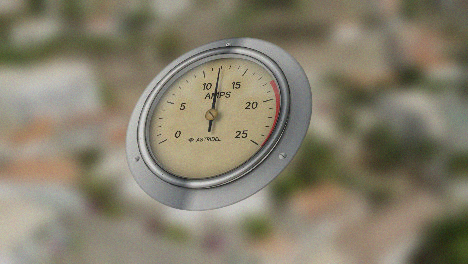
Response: 12 A
